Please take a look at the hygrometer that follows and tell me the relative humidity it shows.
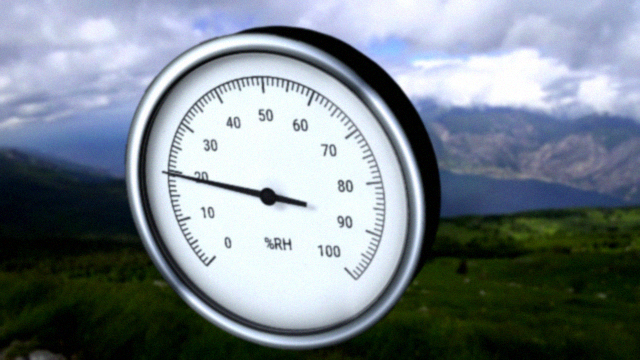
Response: 20 %
